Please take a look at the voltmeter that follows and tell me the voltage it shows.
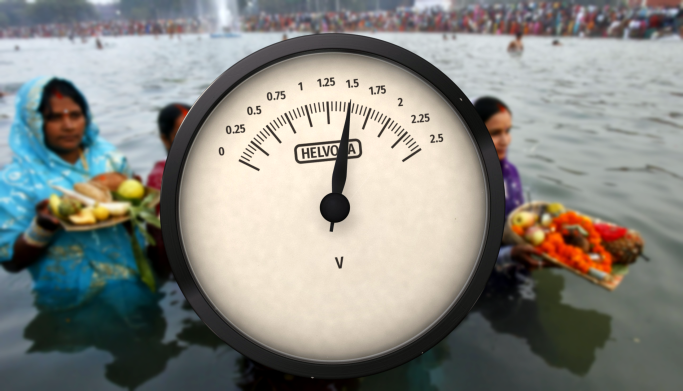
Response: 1.5 V
